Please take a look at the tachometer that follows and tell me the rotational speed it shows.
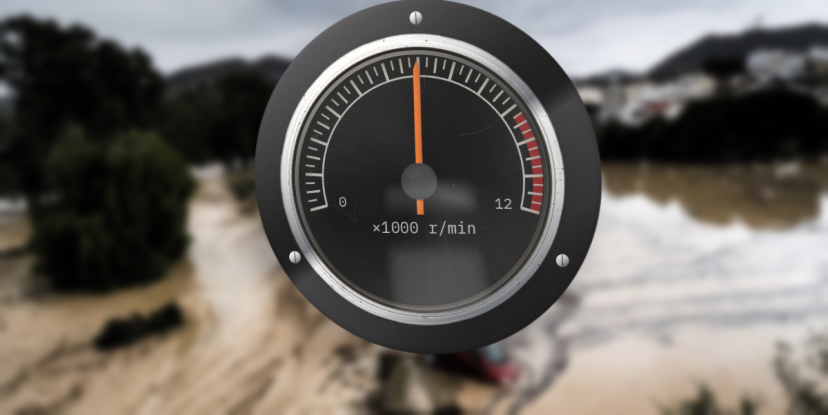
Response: 6000 rpm
